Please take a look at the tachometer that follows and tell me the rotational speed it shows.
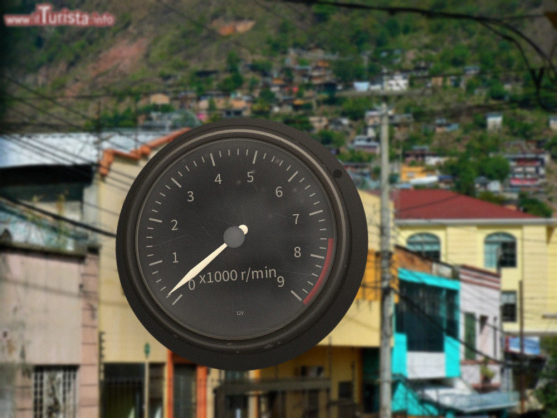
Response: 200 rpm
